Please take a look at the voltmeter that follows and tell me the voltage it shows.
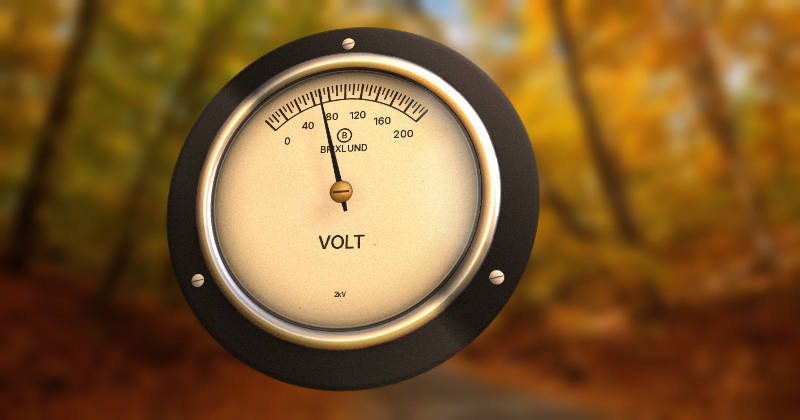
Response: 70 V
